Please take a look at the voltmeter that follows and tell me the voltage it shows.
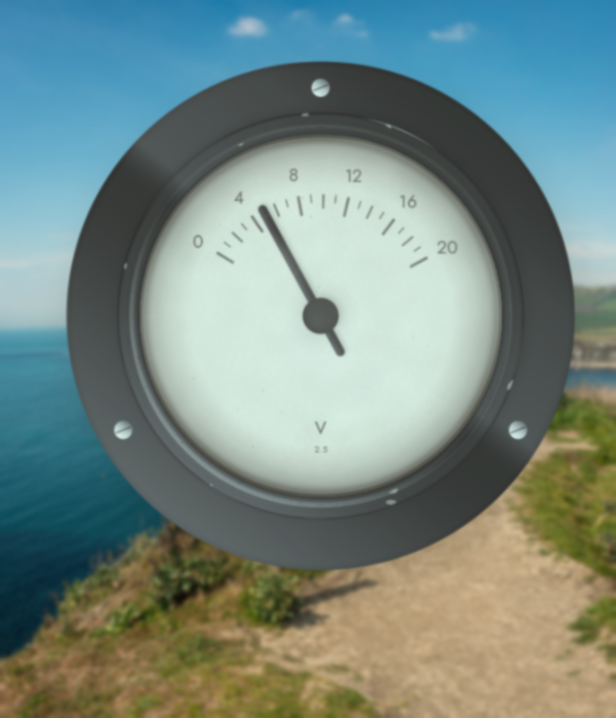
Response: 5 V
